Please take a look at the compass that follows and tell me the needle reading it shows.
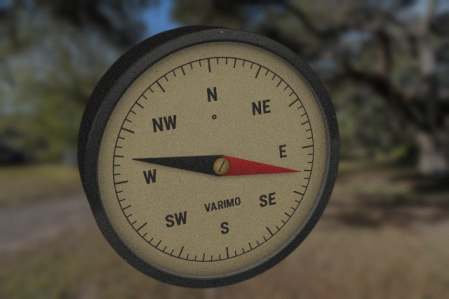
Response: 105 °
